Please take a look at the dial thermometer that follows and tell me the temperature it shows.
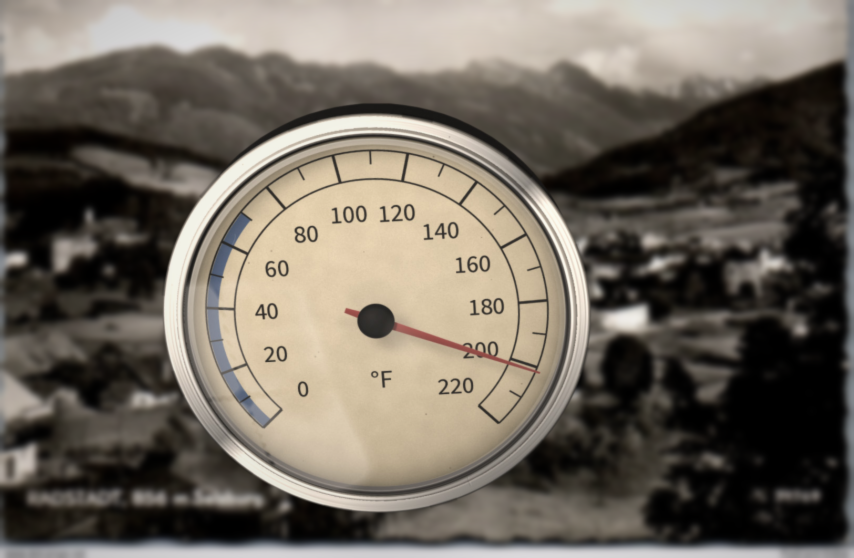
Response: 200 °F
